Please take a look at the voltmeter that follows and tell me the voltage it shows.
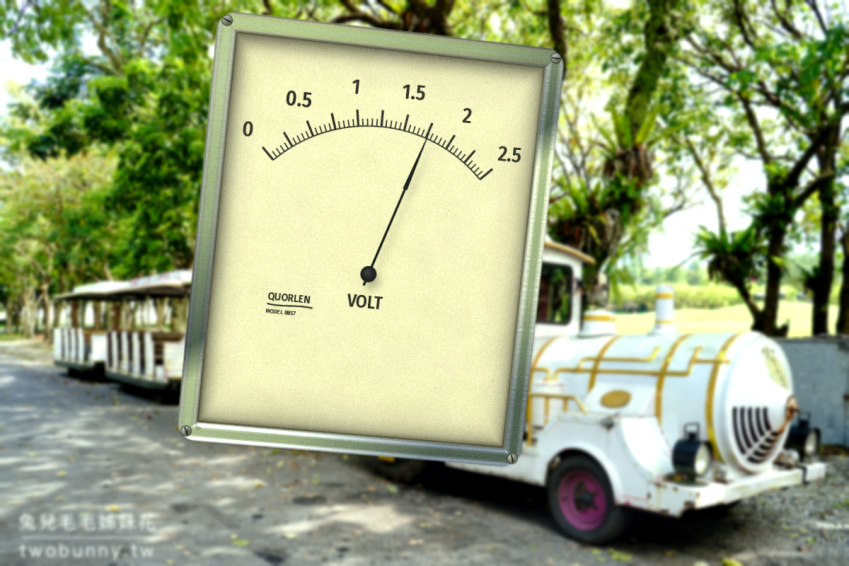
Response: 1.75 V
